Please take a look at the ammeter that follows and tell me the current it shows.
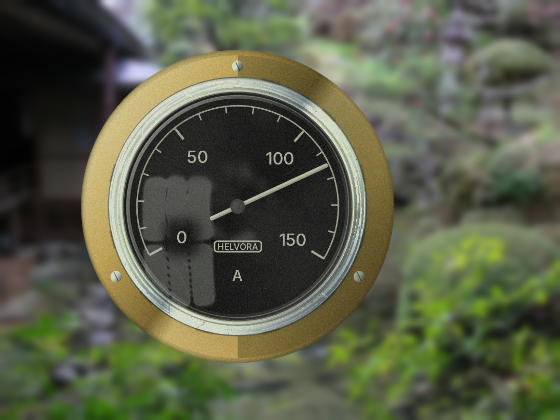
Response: 115 A
